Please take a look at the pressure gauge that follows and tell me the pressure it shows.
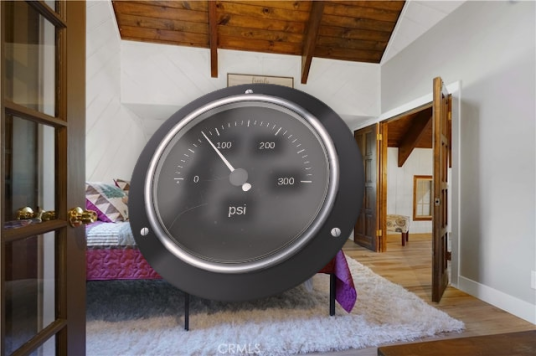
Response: 80 psi
